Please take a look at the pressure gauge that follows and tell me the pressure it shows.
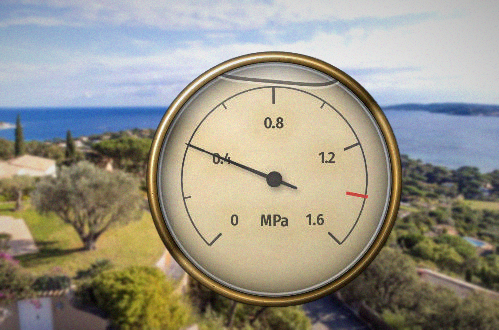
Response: 0.4 MPa
